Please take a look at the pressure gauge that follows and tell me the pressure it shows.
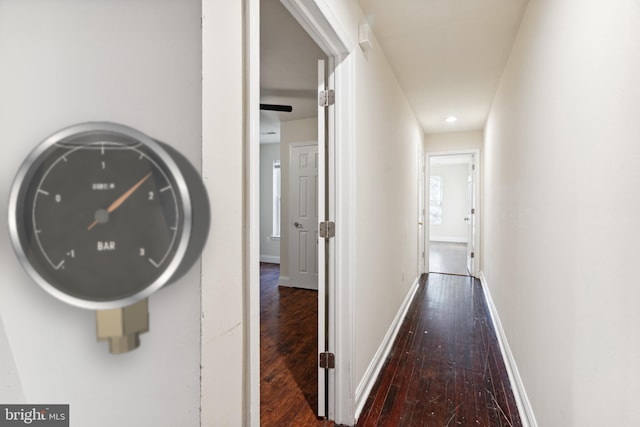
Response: 1.75 bar
